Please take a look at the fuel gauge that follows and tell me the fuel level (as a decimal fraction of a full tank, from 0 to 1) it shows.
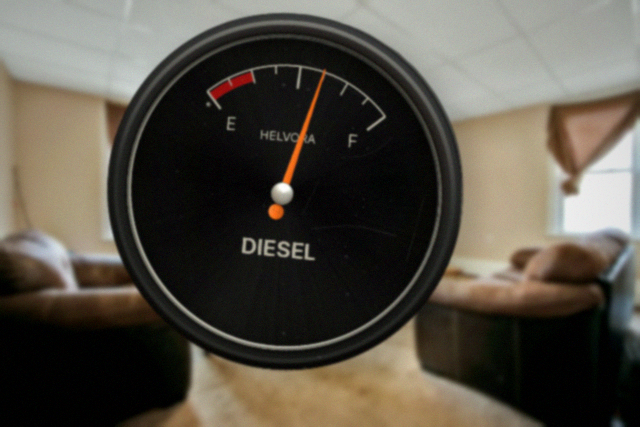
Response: 0.625
